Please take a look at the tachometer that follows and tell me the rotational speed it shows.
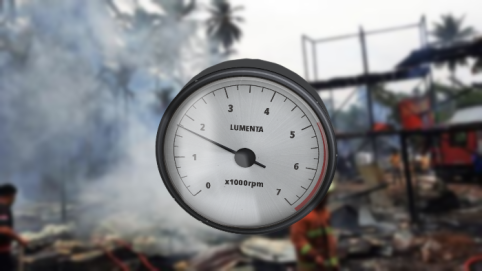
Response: 1750 rpm
